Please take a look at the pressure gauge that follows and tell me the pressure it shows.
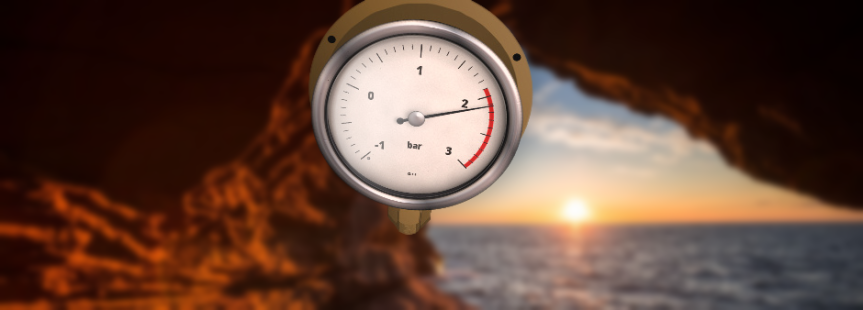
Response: 2.1 bar
